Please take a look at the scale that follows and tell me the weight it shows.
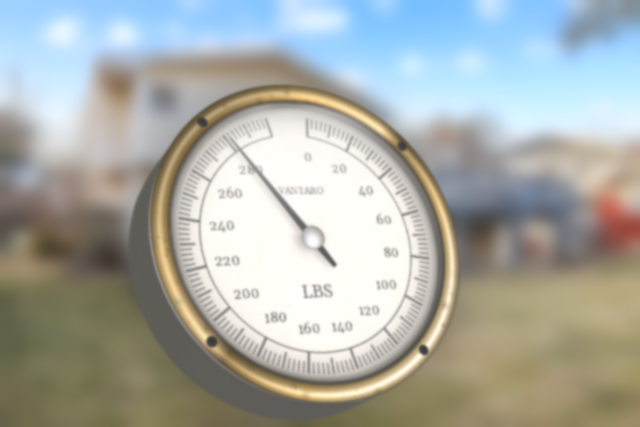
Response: 280 lb
